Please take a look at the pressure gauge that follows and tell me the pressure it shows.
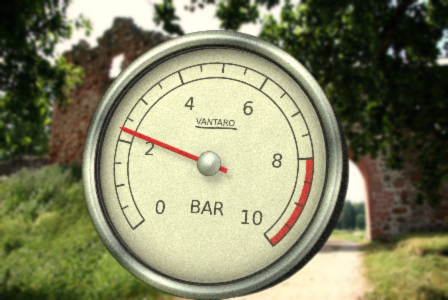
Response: 2.25 bar
